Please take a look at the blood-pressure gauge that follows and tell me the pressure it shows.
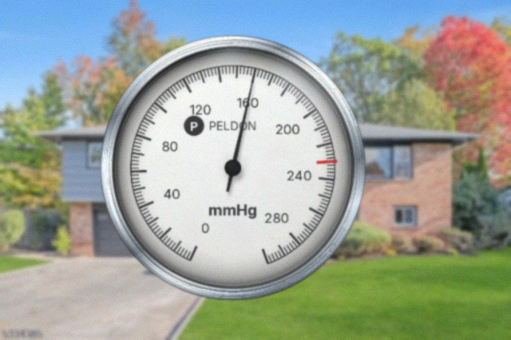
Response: 160 mmHg
